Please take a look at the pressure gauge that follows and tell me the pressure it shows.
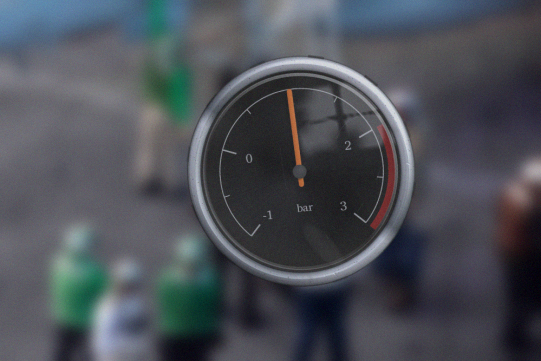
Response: 1 bar
